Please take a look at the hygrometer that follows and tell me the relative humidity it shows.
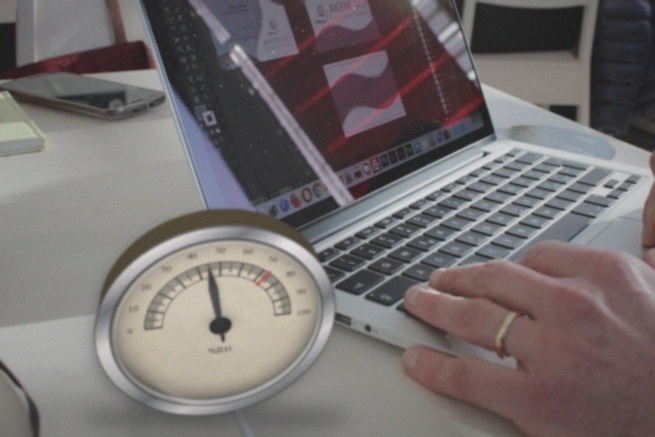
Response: 45 %
